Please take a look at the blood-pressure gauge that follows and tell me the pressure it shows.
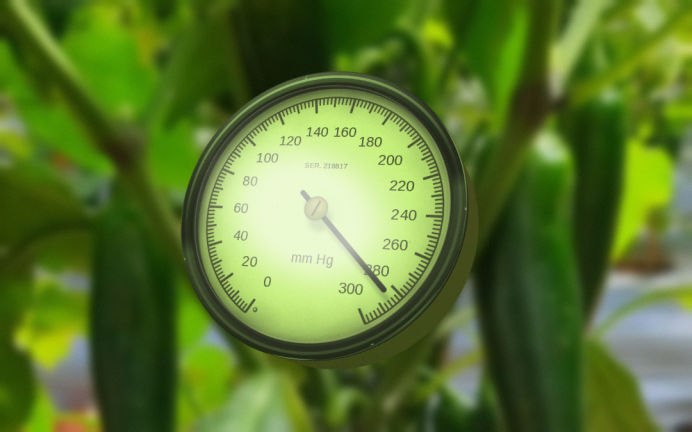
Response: 284 mmHg
